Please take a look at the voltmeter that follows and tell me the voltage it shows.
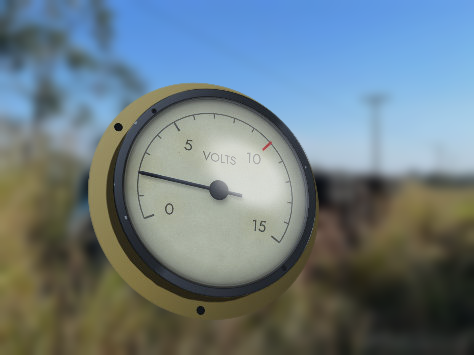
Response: 2 V
